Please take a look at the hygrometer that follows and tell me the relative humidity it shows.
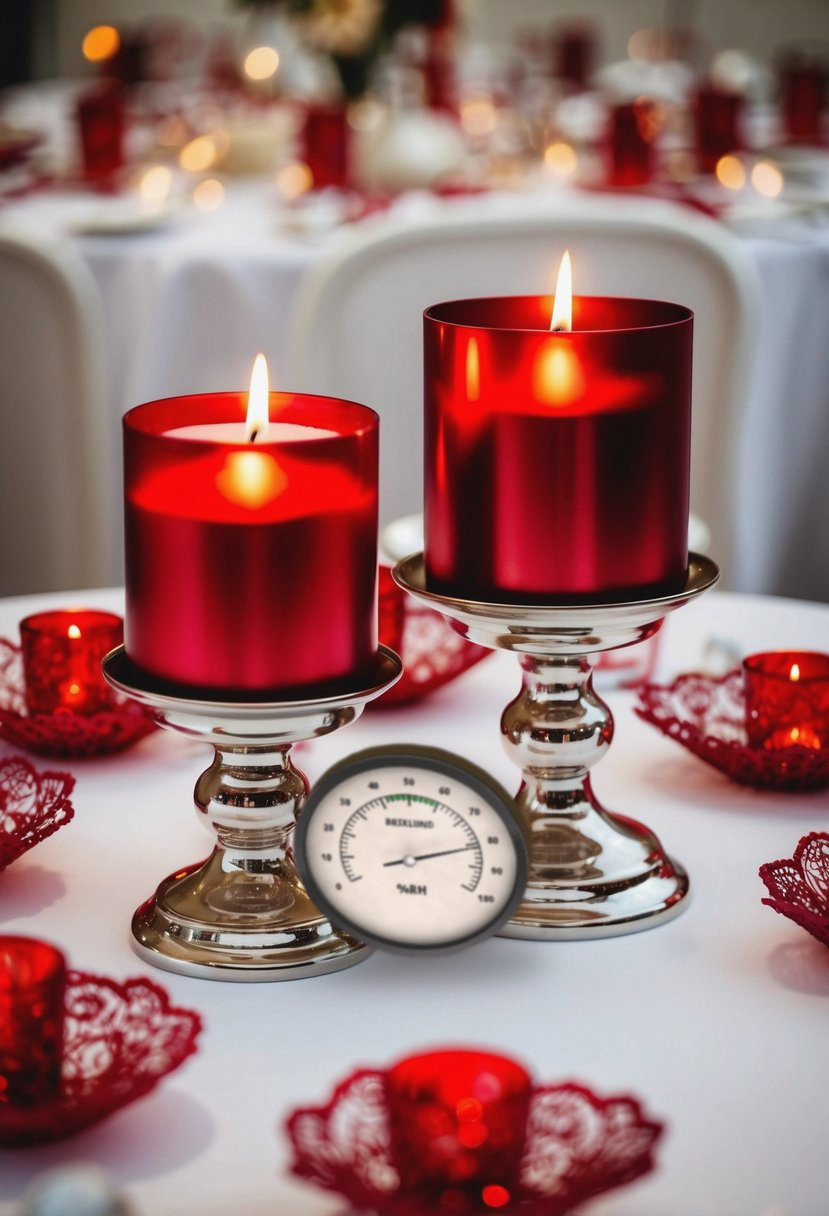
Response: 80 %
